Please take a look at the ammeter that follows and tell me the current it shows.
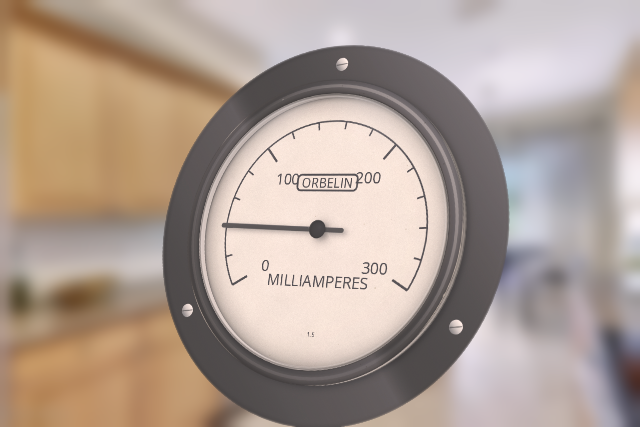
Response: 40 mA
